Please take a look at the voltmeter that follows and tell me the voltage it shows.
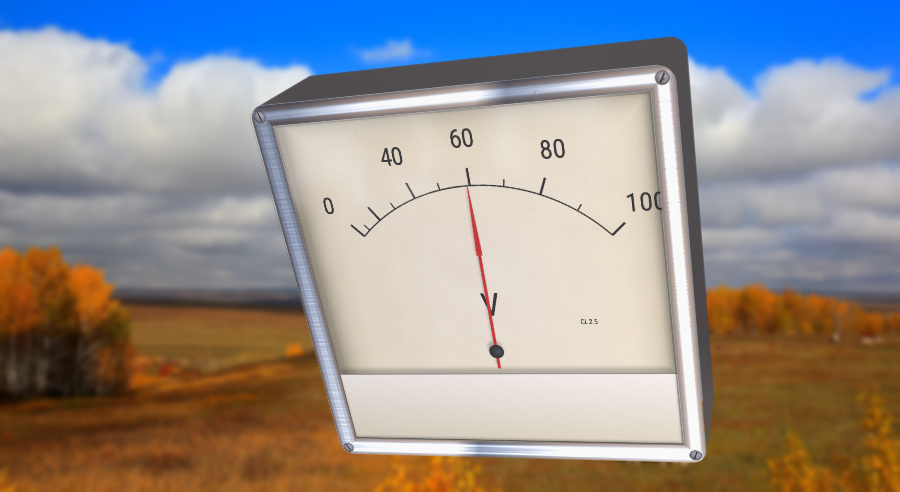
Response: 60 V
